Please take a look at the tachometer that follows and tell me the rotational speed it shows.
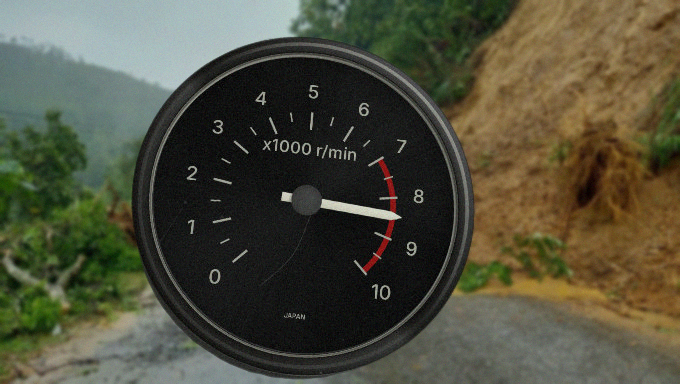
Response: 8500 rpm
